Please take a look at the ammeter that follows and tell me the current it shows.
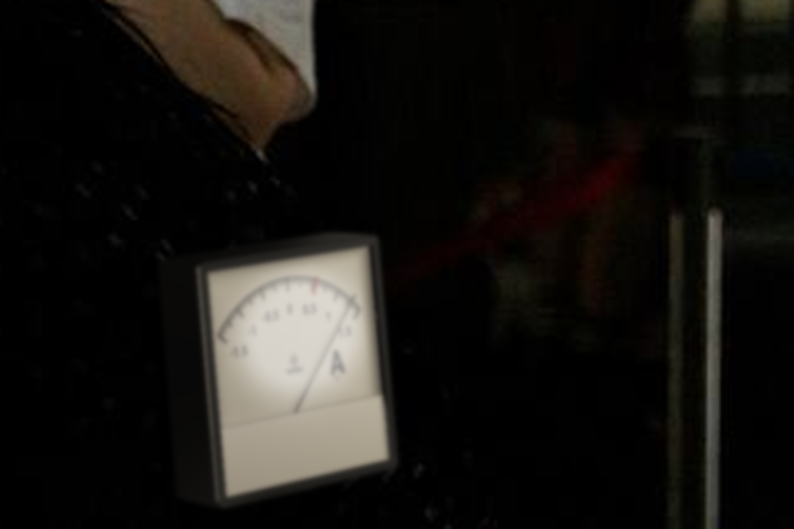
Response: 1.25 A
